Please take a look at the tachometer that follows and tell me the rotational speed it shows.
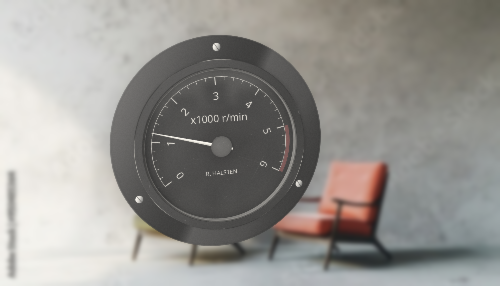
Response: 1200 rpm
